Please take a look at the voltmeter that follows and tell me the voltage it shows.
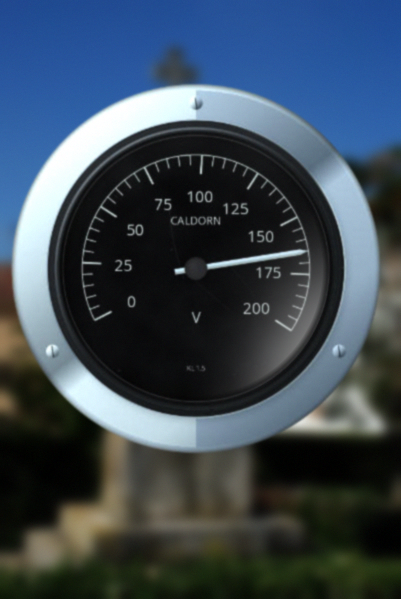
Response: 165 V
